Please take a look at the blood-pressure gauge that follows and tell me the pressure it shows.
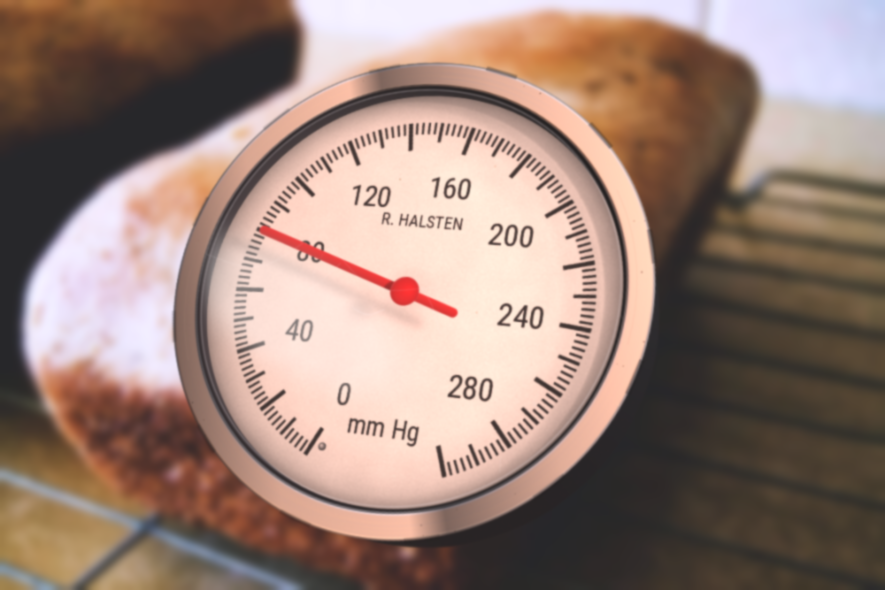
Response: 80 mmHg
